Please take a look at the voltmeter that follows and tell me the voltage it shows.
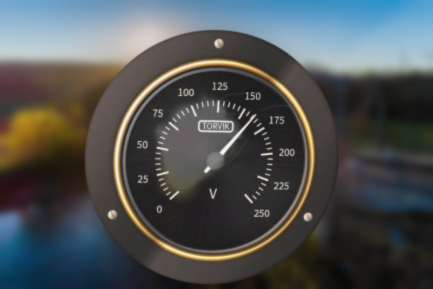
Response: 160 V
